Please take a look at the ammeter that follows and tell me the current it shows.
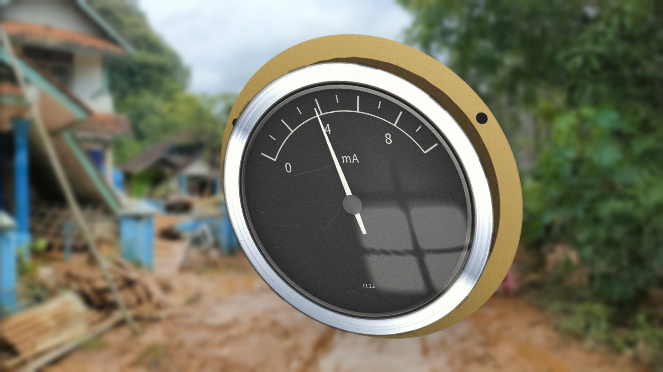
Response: 4 mA
